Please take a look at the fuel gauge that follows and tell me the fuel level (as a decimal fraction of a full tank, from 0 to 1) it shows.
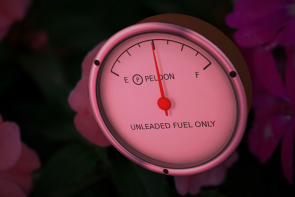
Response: 0.5
